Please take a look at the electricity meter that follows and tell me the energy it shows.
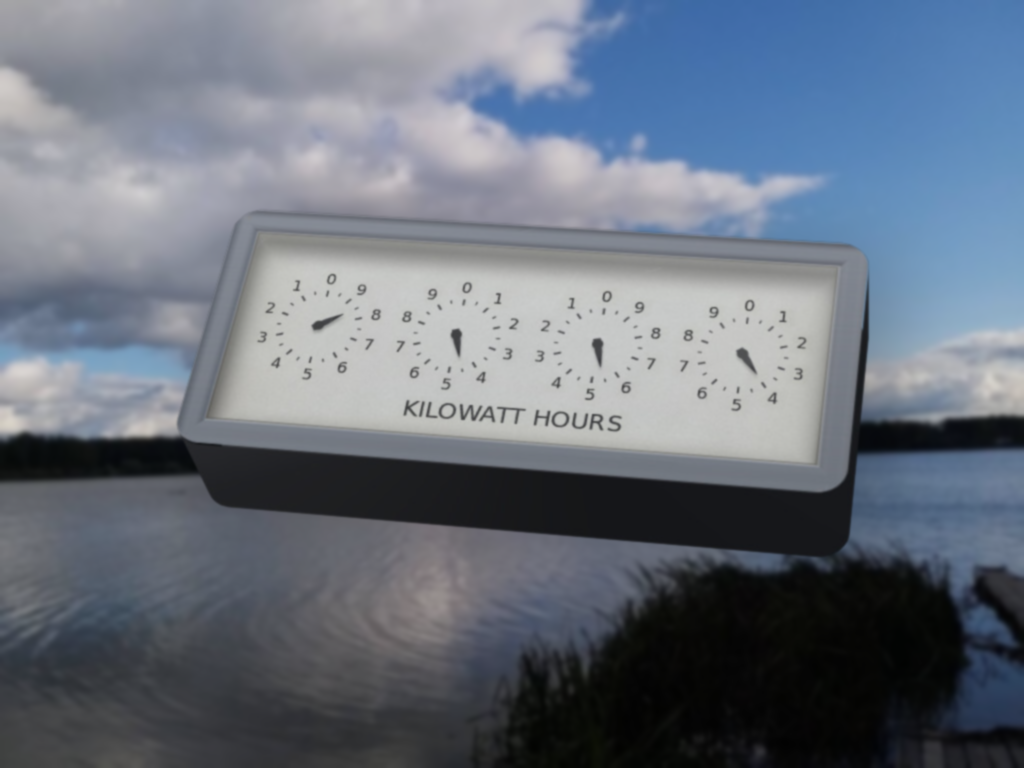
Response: 8454 kWh
